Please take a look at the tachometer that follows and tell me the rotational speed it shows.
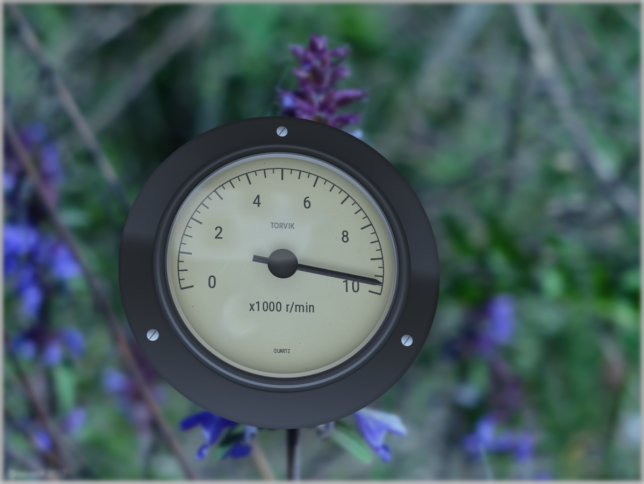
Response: 9750 rpm
